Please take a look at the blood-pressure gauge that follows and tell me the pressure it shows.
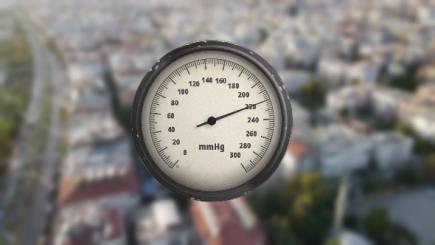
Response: 220 mmHg
